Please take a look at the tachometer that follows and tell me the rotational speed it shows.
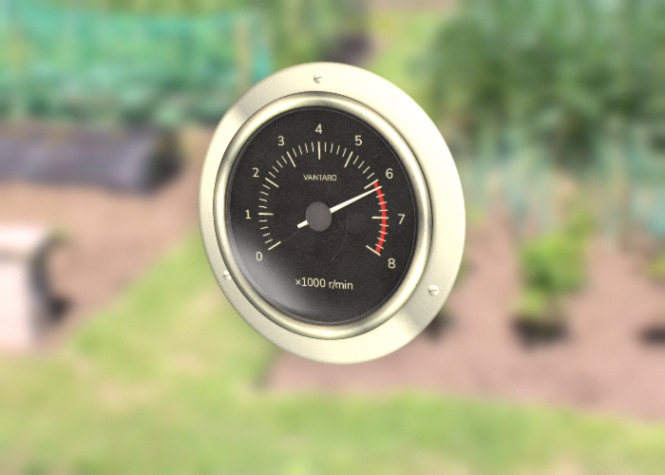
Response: 6200 rpm
